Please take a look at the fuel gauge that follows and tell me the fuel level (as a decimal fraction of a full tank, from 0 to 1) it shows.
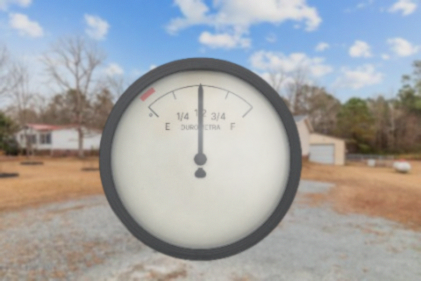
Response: 0.5
